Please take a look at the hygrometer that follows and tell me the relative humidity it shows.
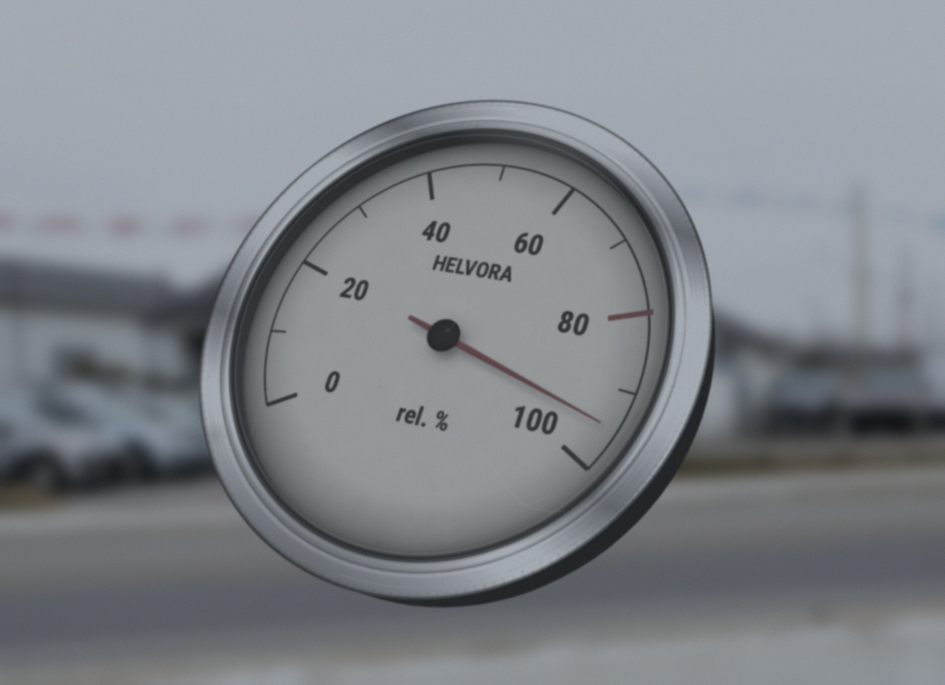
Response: 95 %
